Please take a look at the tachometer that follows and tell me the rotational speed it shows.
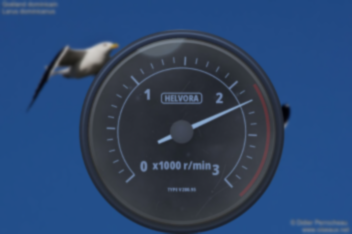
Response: 2200 rpm
